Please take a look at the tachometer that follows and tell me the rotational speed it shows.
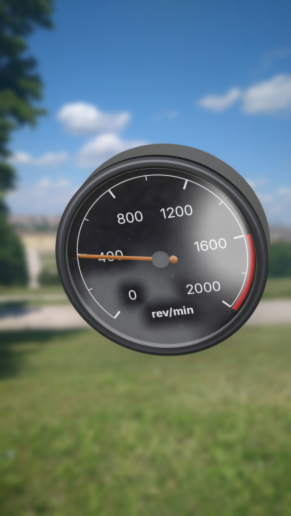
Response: 400 rpm
